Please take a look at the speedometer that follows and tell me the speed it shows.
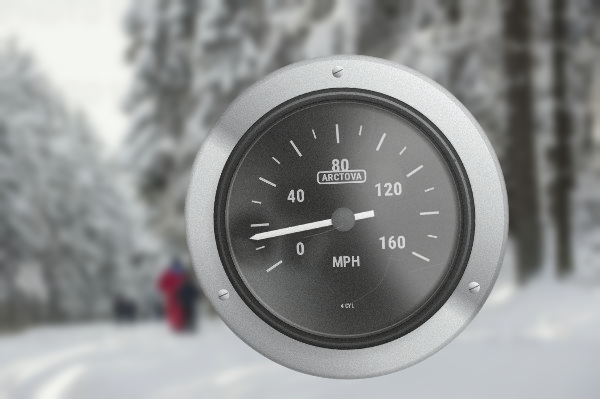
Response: 15 mph
